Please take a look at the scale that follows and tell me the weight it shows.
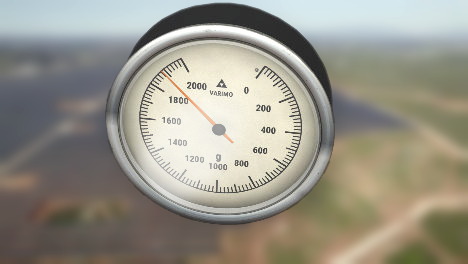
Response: 1900 g
